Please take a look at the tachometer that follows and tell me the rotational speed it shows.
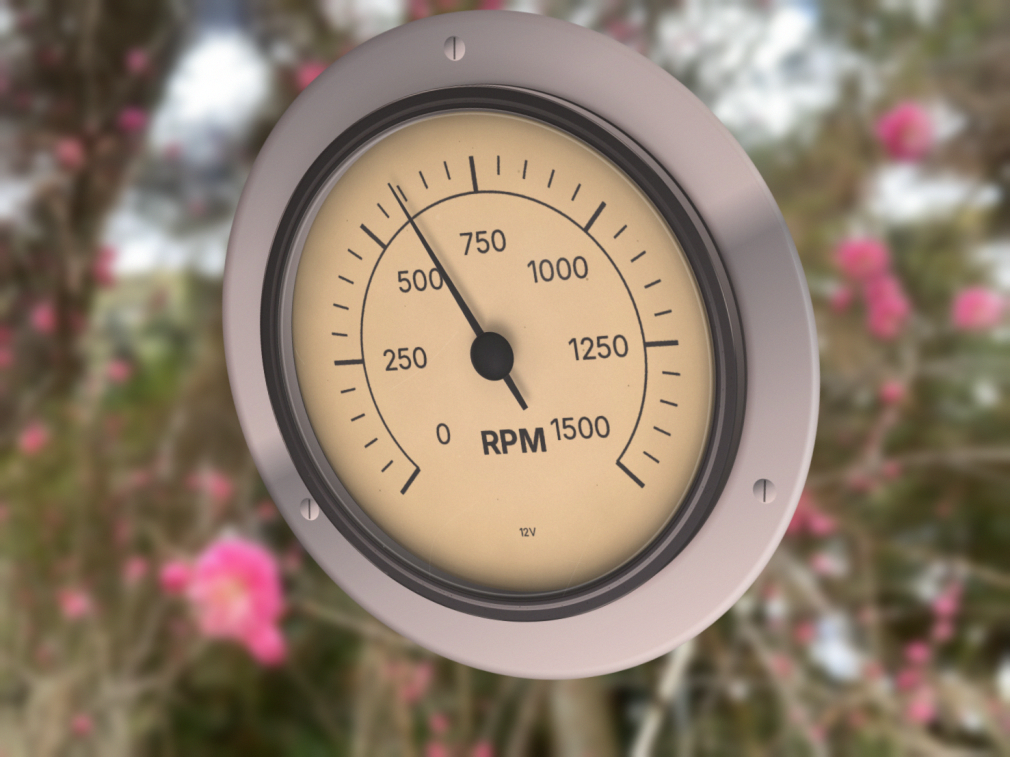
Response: 600 rpm
